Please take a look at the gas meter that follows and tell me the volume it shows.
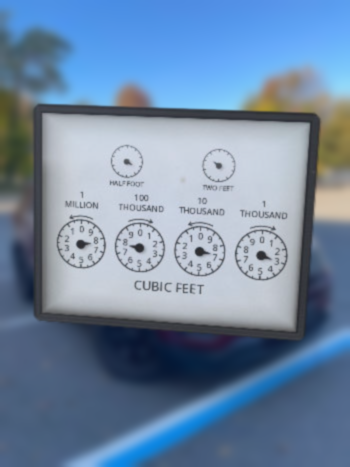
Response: 777300 ft³
